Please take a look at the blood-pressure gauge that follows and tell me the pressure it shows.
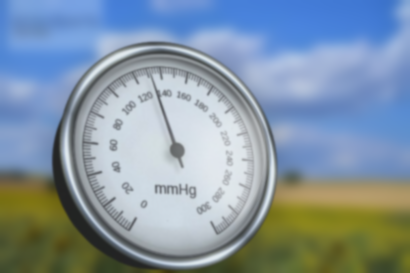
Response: 130 mmHg
